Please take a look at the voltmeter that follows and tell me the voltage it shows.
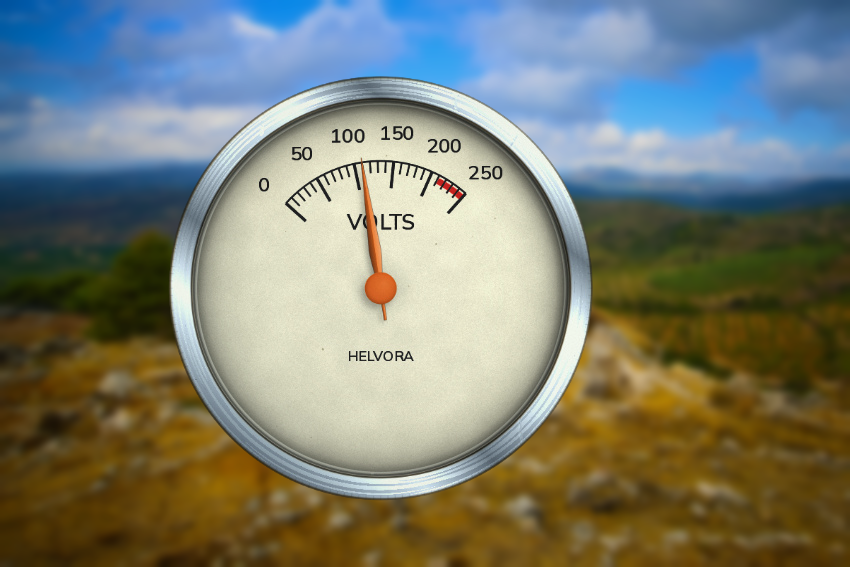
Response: 110 V
